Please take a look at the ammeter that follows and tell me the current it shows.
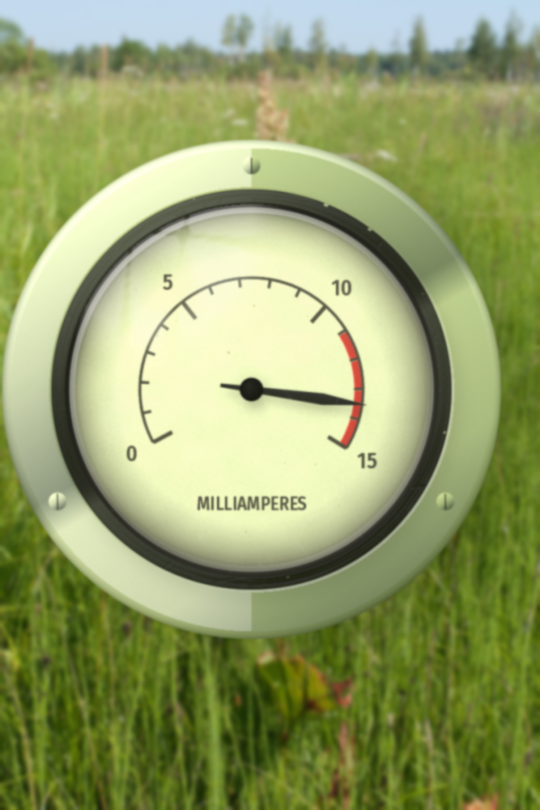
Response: 13.5 mA
